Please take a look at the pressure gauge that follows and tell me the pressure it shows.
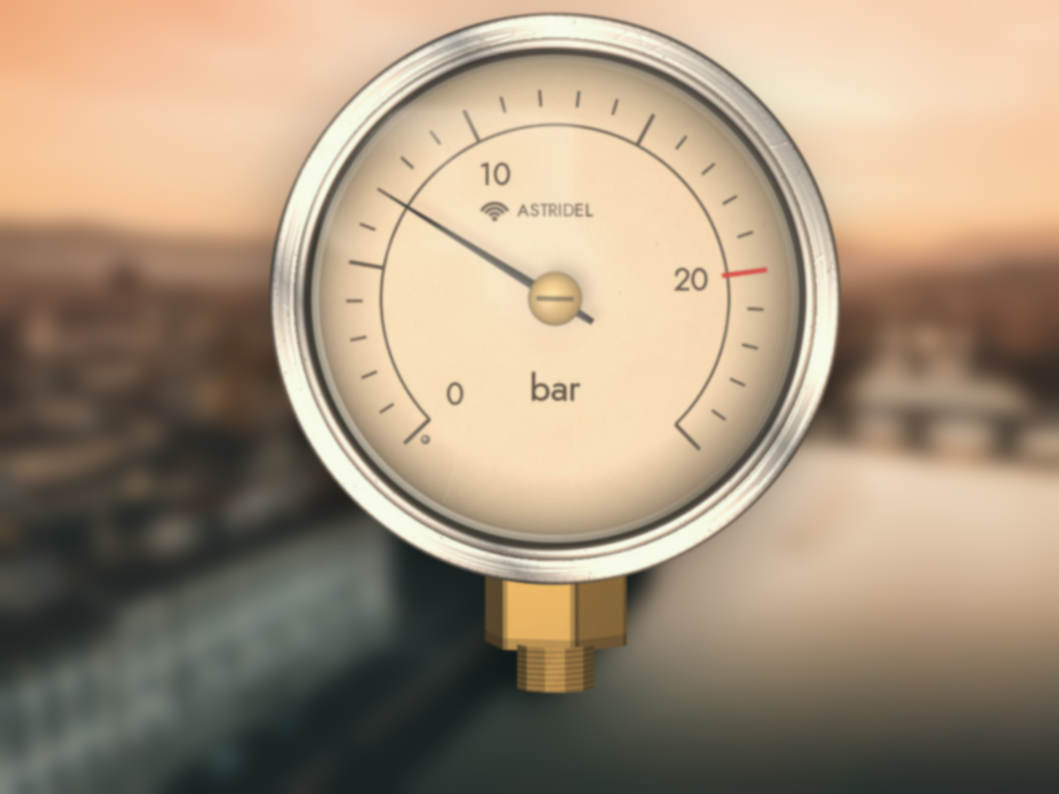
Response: 7 bar
